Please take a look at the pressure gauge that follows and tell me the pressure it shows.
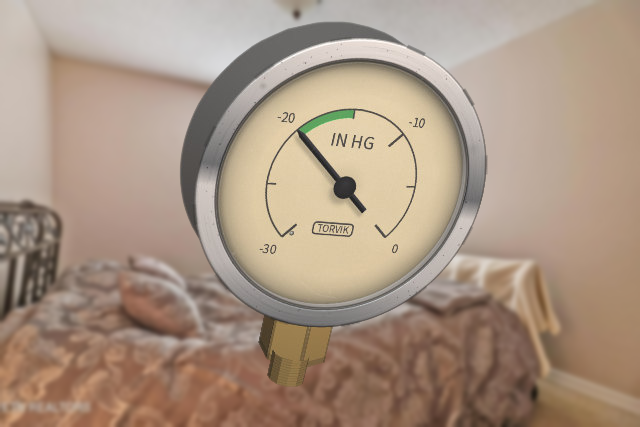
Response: -20 inHg
